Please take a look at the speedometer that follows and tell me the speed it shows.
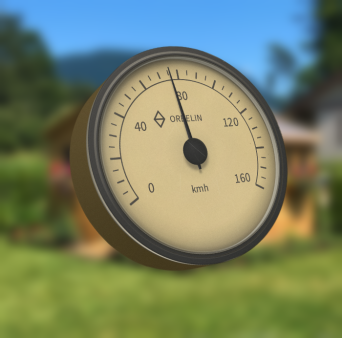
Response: 75 km/h
